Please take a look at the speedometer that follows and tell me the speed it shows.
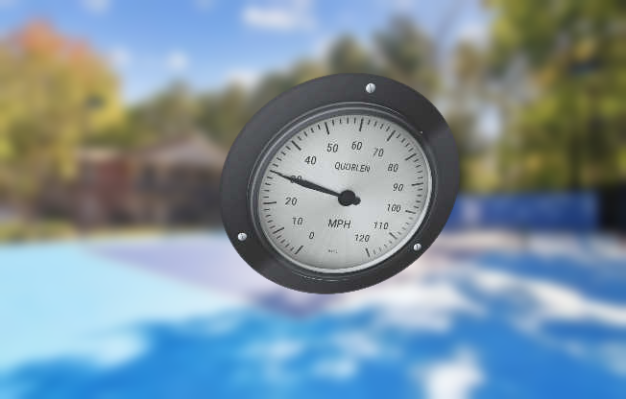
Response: 30 mph
